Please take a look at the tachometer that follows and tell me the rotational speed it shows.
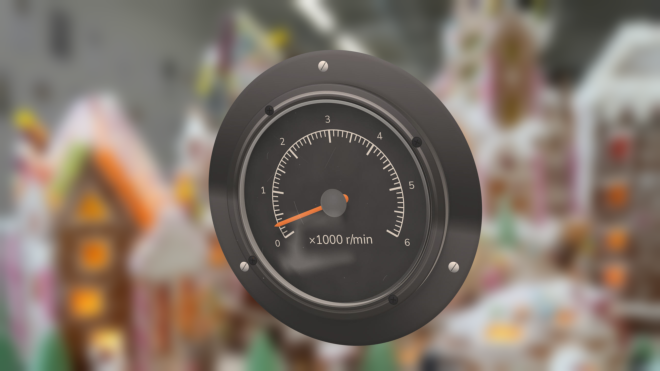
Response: 300 rpm
